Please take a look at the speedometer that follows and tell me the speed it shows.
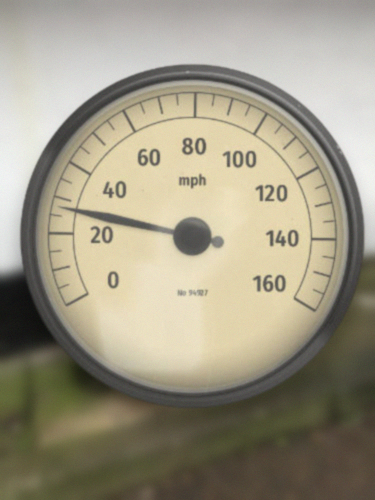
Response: 27.5 mph
